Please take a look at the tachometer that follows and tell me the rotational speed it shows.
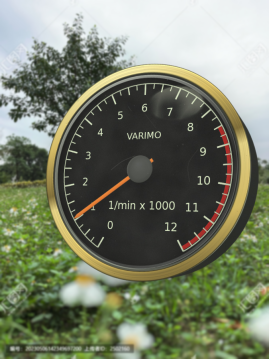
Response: 1000 rpm
